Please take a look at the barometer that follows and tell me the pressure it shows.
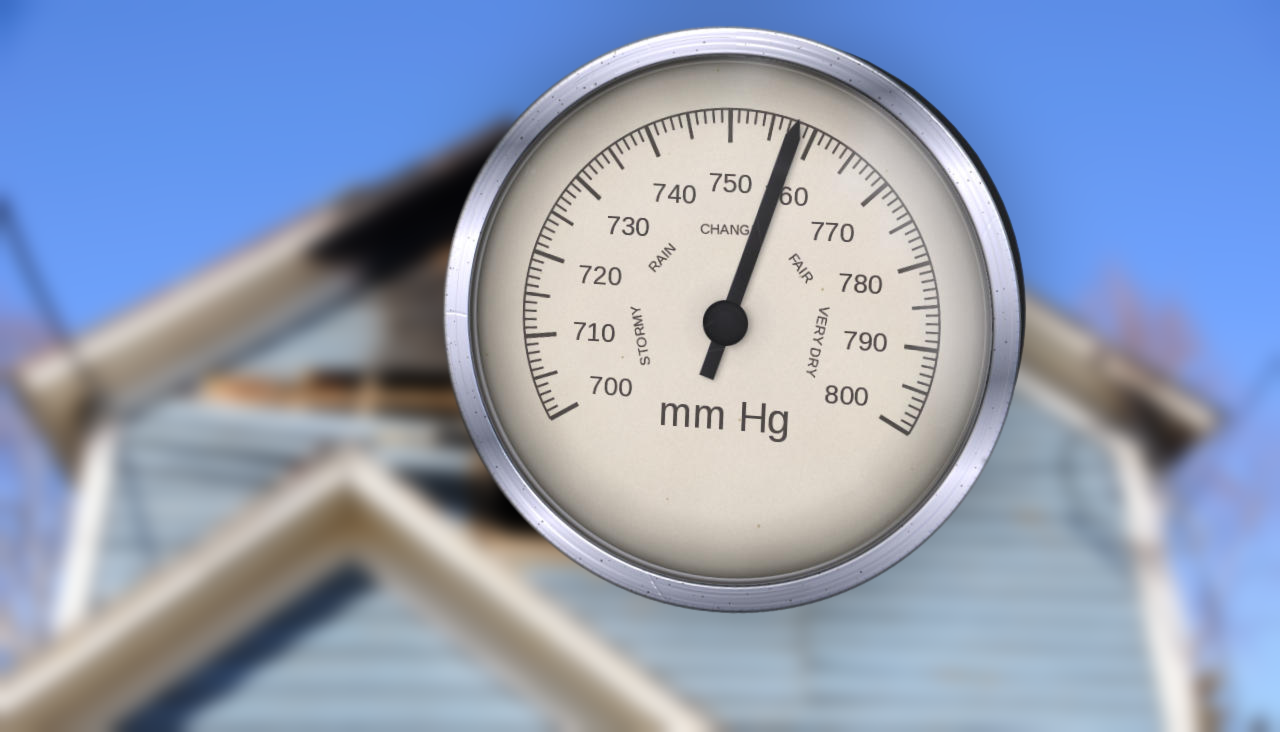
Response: 758 mmHg
